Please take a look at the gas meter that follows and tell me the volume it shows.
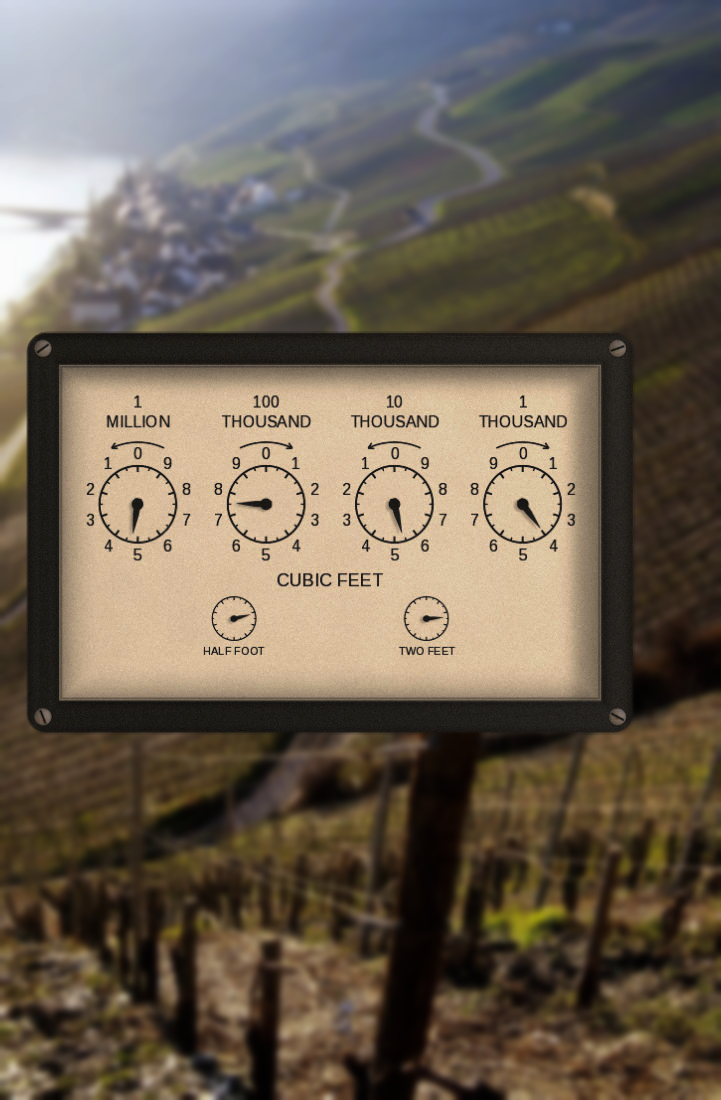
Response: 475400 ft³
